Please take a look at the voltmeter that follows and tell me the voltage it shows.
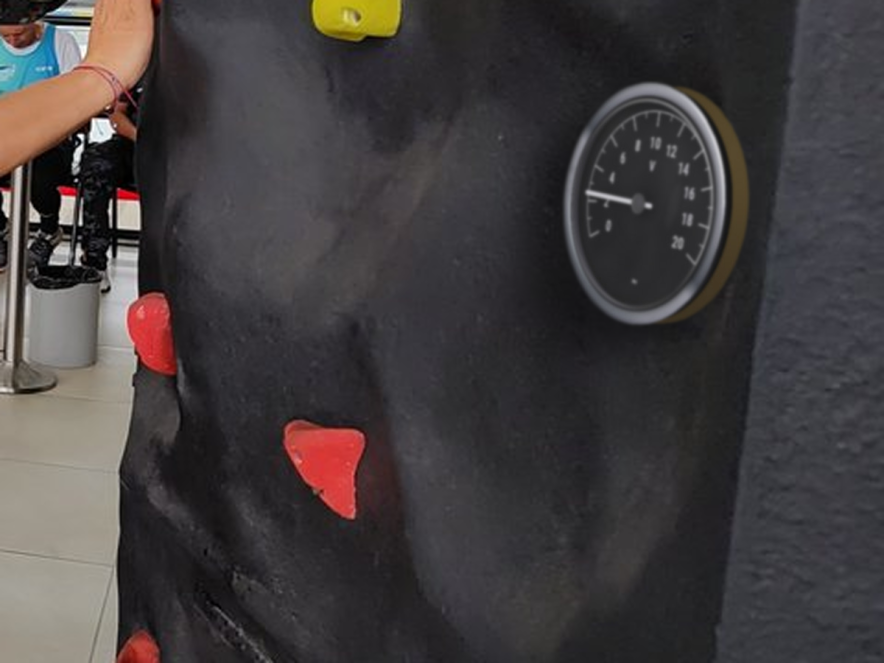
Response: 2.5 V
